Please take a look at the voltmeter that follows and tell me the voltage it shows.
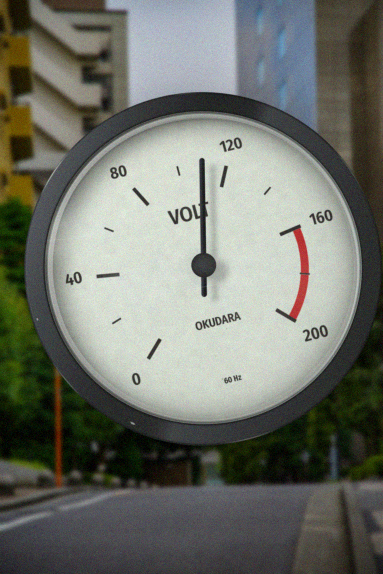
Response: 110 V
